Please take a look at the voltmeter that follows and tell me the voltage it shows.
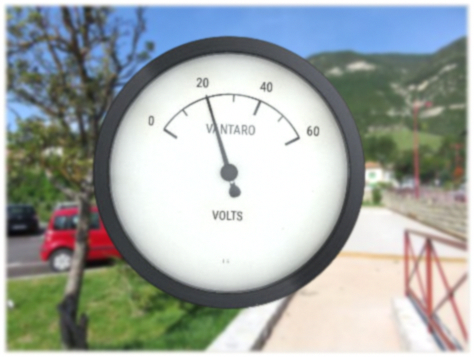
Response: 20 V
